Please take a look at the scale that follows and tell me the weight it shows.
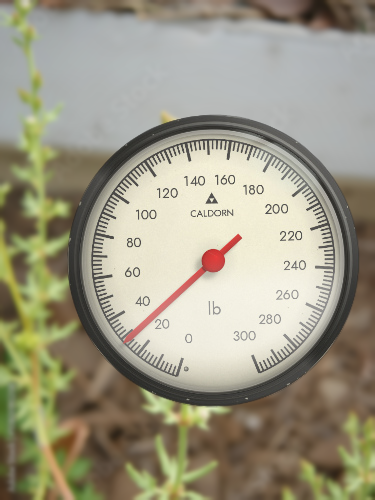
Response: 28 lb
